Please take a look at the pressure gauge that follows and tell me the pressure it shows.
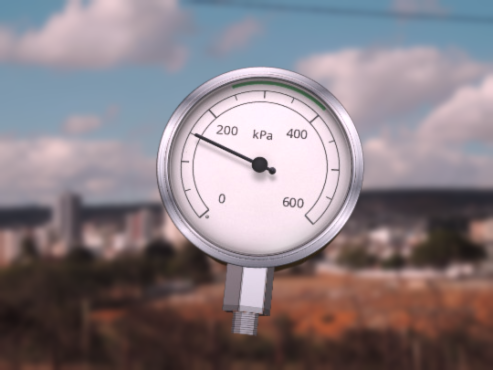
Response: 150 kPa
